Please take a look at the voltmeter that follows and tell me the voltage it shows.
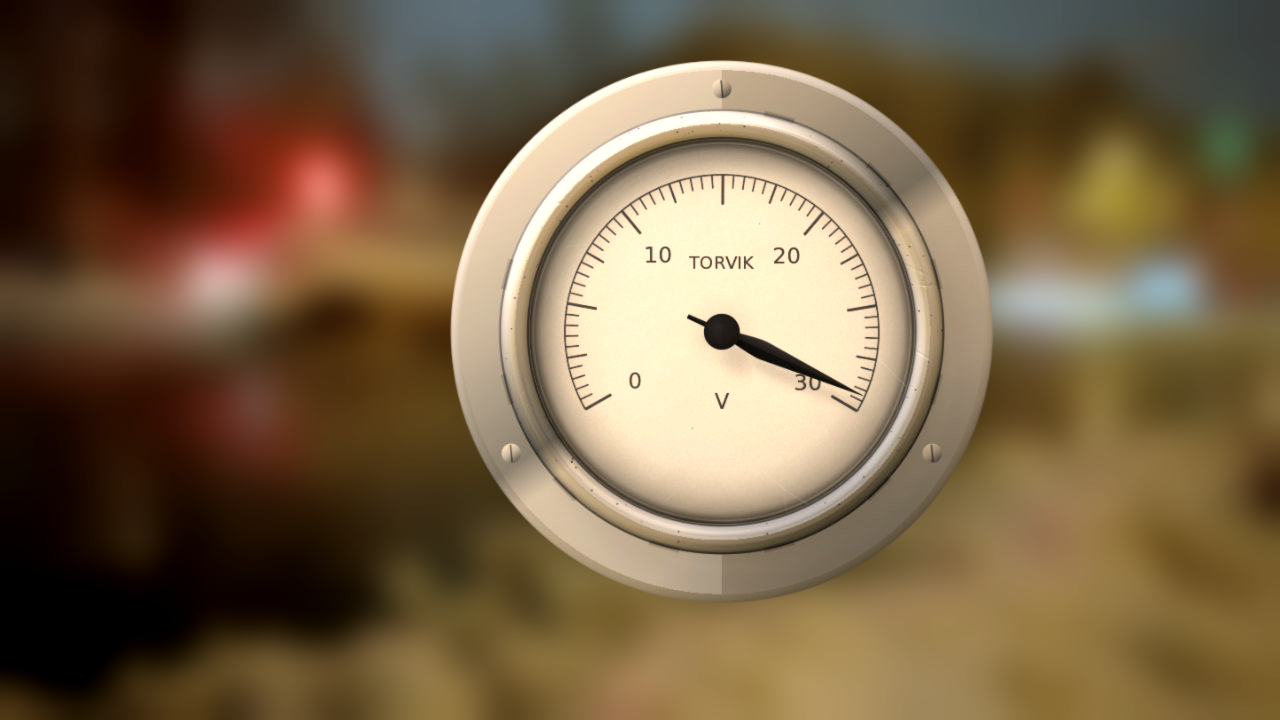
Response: 29.25 V
